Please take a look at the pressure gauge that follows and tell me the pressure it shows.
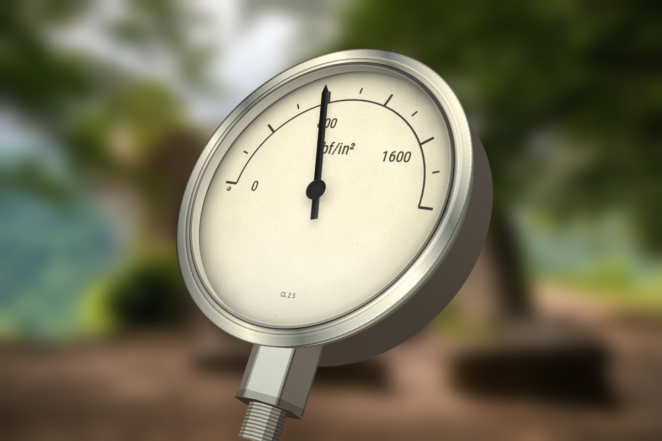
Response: 800 psi
